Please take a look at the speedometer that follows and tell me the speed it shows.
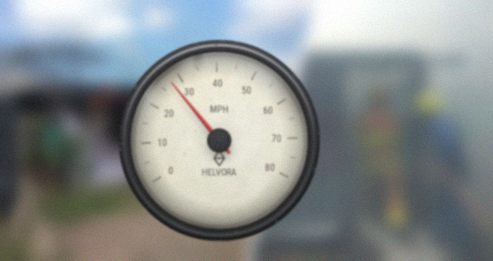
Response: 27.5 mph
